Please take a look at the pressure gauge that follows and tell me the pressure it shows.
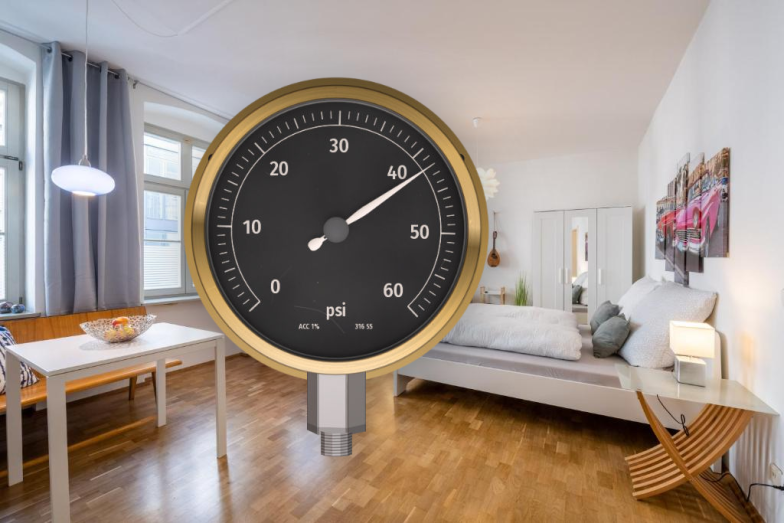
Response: 42 psi
